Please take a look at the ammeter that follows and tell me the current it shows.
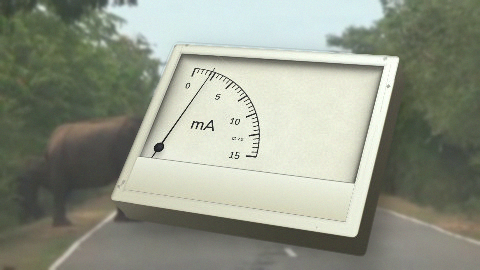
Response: 2.5 mA
